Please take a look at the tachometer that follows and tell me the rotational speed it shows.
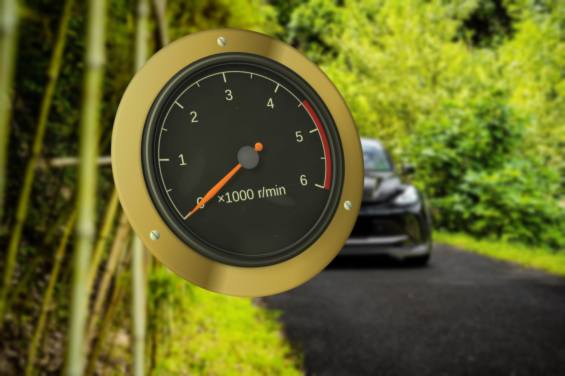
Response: 0 rpm
